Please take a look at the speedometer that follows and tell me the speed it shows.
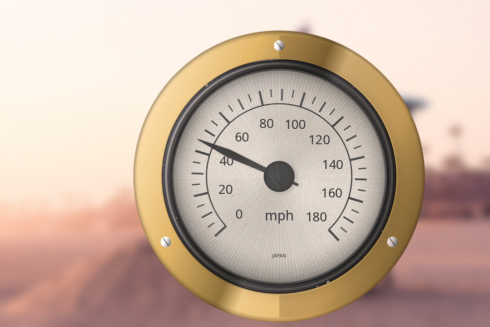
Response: 45 mph
